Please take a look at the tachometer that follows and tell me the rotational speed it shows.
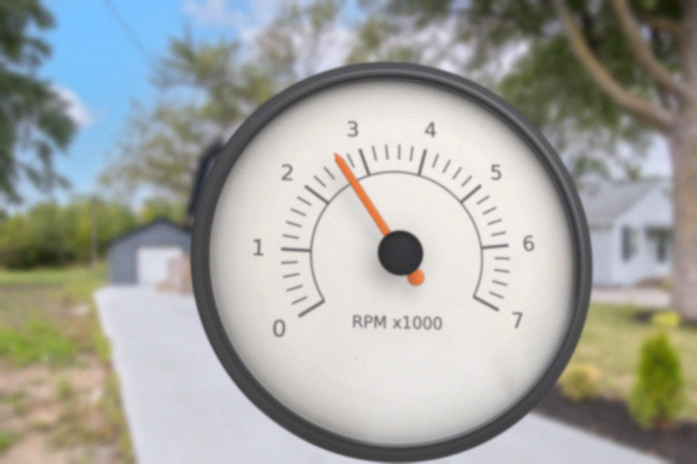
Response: 2600 rpm
